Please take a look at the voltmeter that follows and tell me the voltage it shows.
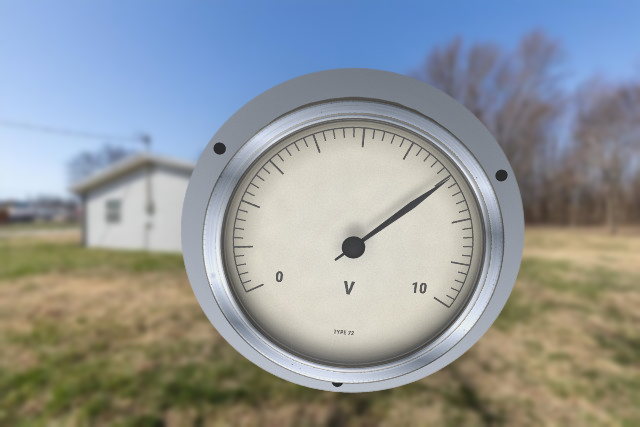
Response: 7 V
